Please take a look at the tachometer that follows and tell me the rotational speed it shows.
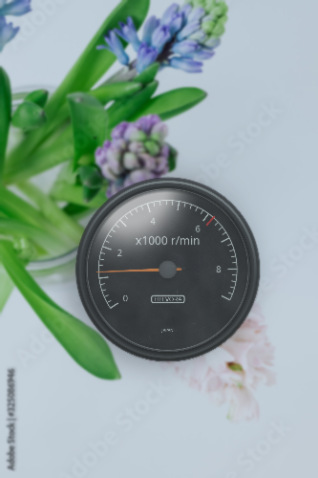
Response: 1200 rpm
